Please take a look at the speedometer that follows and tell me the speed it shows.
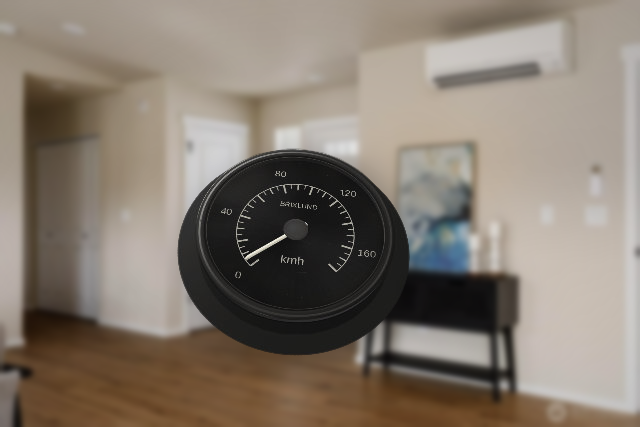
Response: 5 km/h
